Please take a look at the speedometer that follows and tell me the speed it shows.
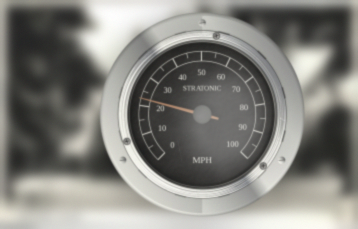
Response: 22.5 mph
